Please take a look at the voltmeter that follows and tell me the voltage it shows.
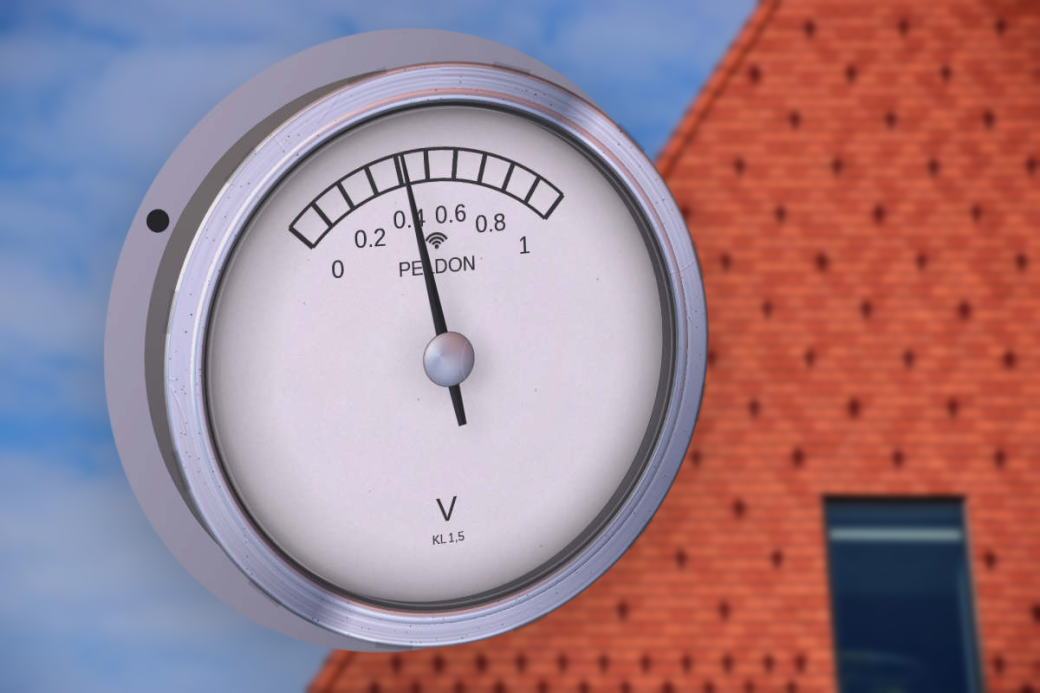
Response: 0.4 V
